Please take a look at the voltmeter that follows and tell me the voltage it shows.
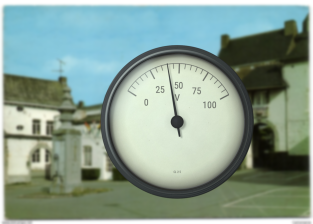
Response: 40 V
